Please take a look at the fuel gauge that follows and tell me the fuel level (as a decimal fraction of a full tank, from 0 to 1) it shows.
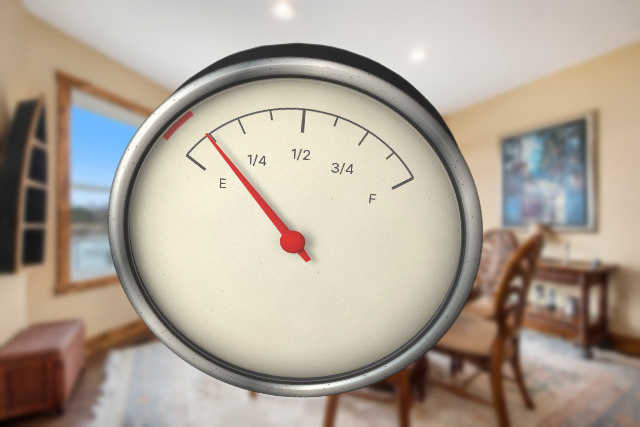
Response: 0.125
